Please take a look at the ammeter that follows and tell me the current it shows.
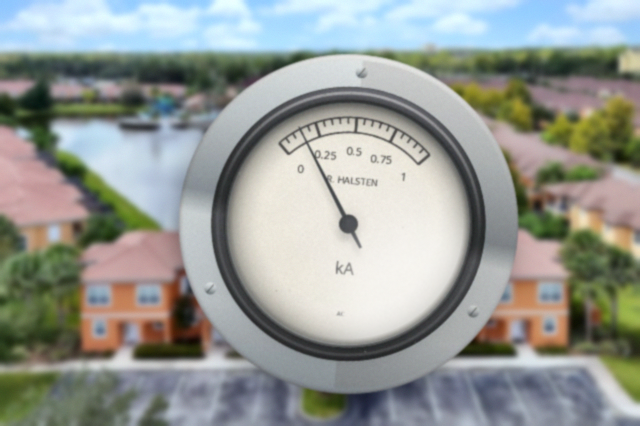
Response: 0.15 kA
